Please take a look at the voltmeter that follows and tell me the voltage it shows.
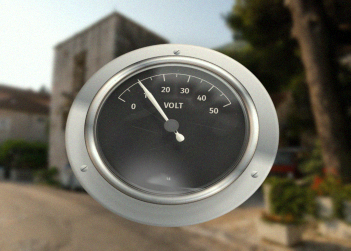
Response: 10 V
